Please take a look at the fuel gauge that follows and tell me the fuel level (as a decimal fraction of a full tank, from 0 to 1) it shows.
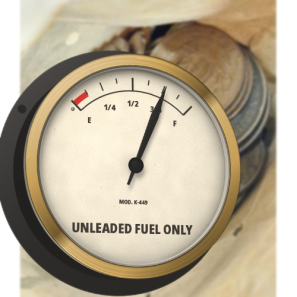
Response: 0.75
